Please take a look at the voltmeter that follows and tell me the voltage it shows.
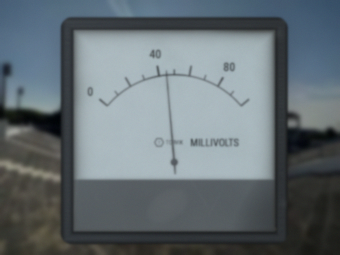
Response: 45 mV
